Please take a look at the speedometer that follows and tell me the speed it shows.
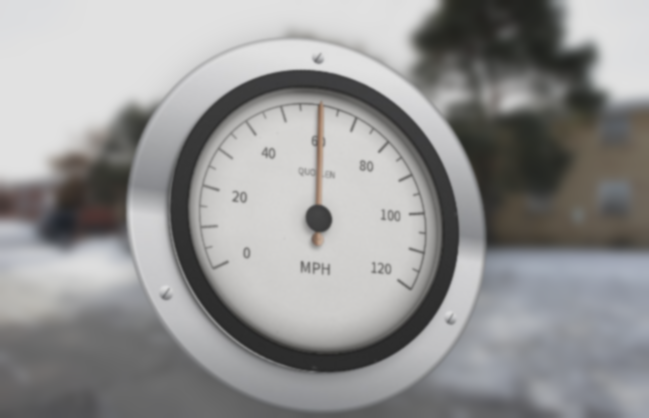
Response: 60 mph
